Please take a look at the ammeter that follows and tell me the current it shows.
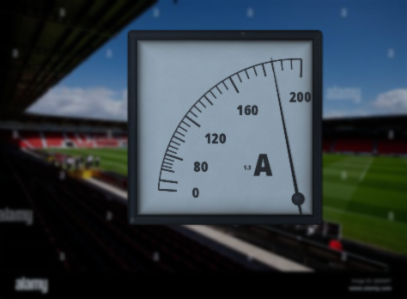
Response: 185 A
